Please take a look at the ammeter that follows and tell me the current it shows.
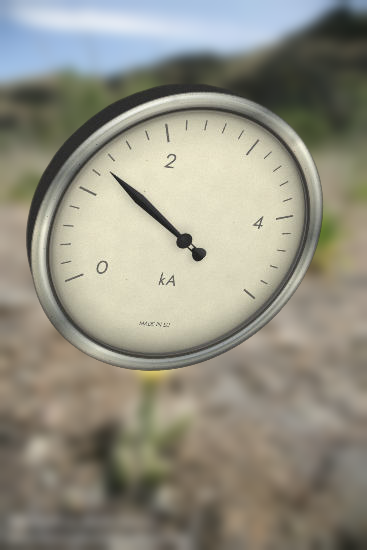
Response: 1.3 kA
